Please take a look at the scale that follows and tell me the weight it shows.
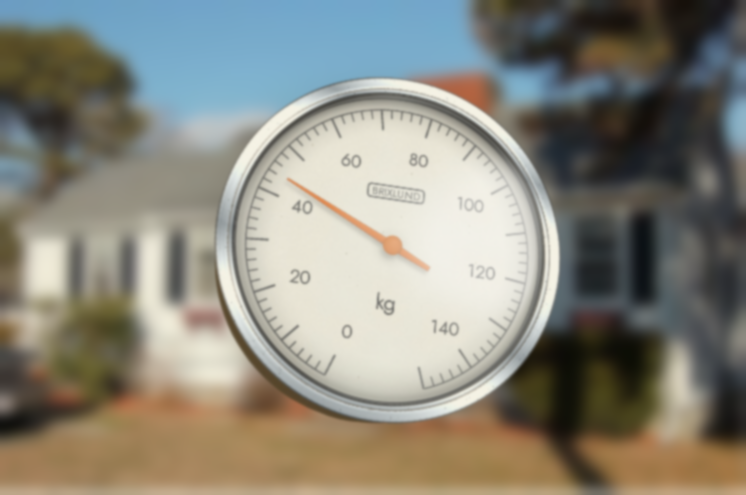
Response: 44 kg
